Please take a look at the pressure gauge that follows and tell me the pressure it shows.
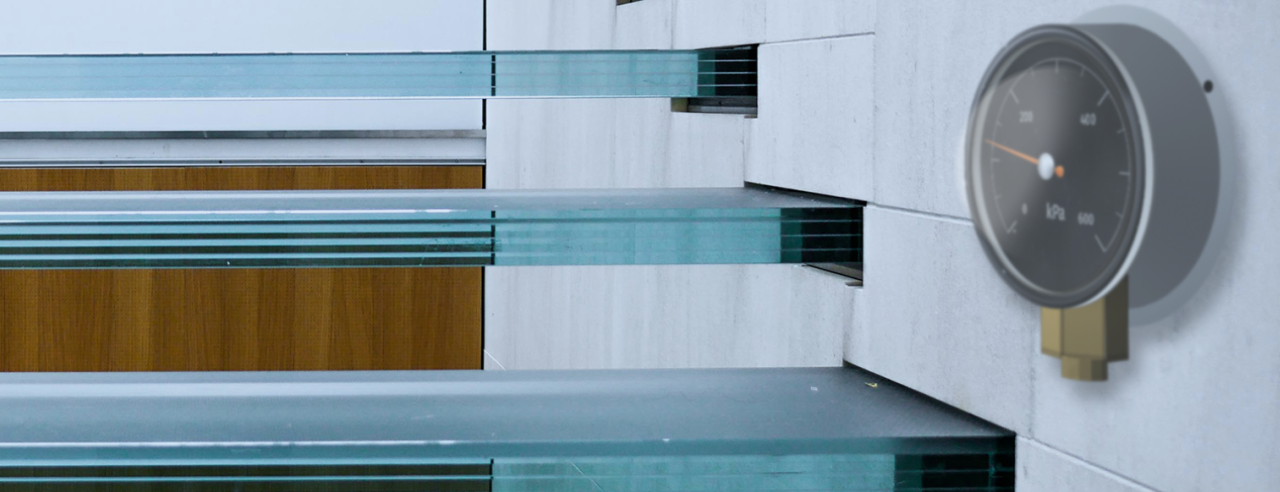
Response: 125 kPa
